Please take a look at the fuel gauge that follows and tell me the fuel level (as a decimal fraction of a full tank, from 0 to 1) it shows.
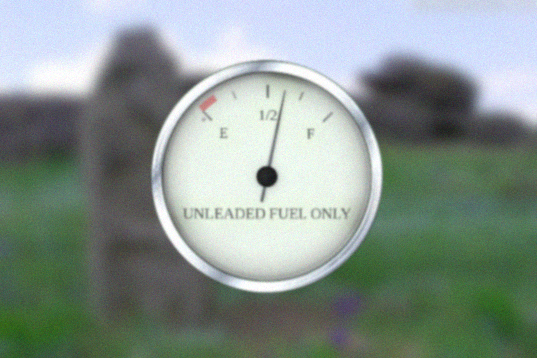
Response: 0.625
